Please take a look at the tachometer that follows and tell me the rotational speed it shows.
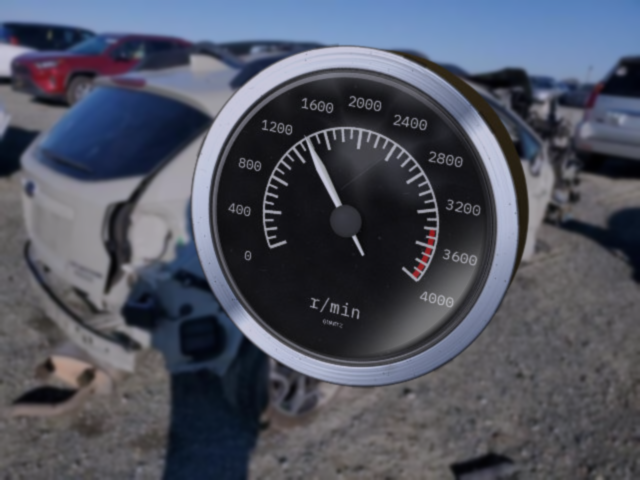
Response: 1400 rpm
